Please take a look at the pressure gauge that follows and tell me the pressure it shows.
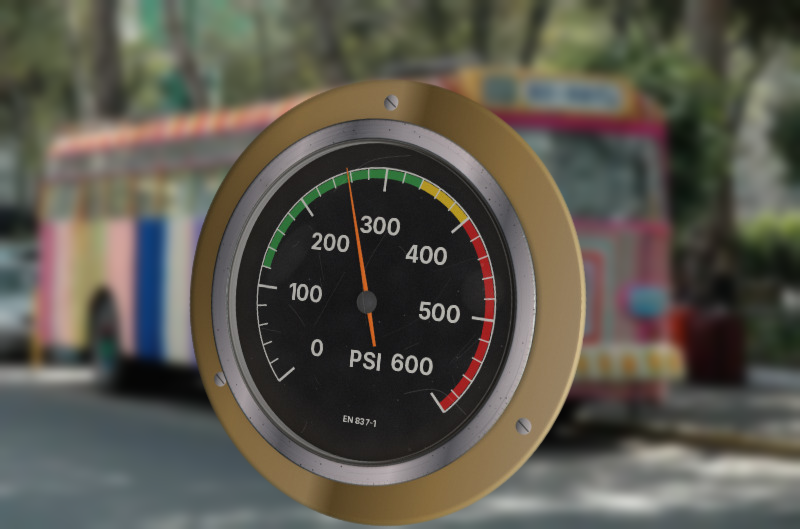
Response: 260 psi
